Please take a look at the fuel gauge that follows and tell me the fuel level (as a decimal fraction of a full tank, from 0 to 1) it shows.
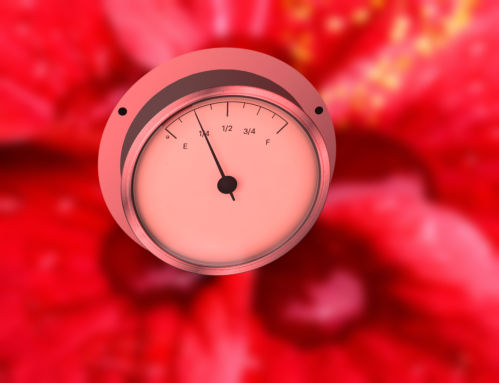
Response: 0.25
